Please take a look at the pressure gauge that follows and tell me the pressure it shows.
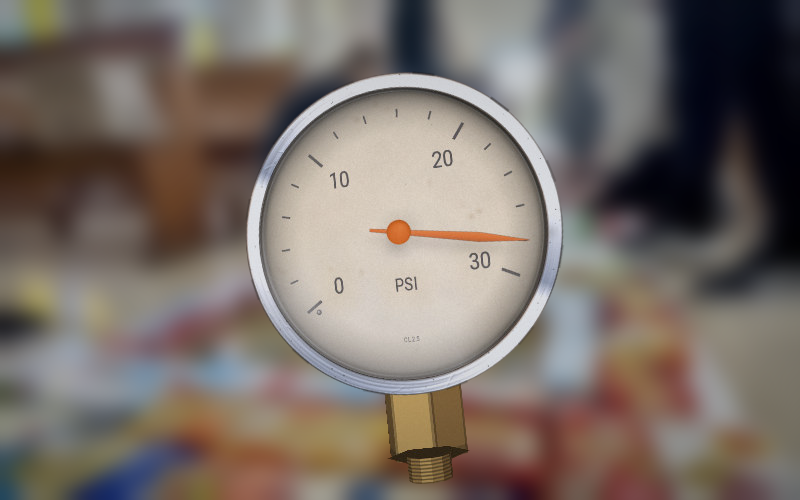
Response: 28 psi
